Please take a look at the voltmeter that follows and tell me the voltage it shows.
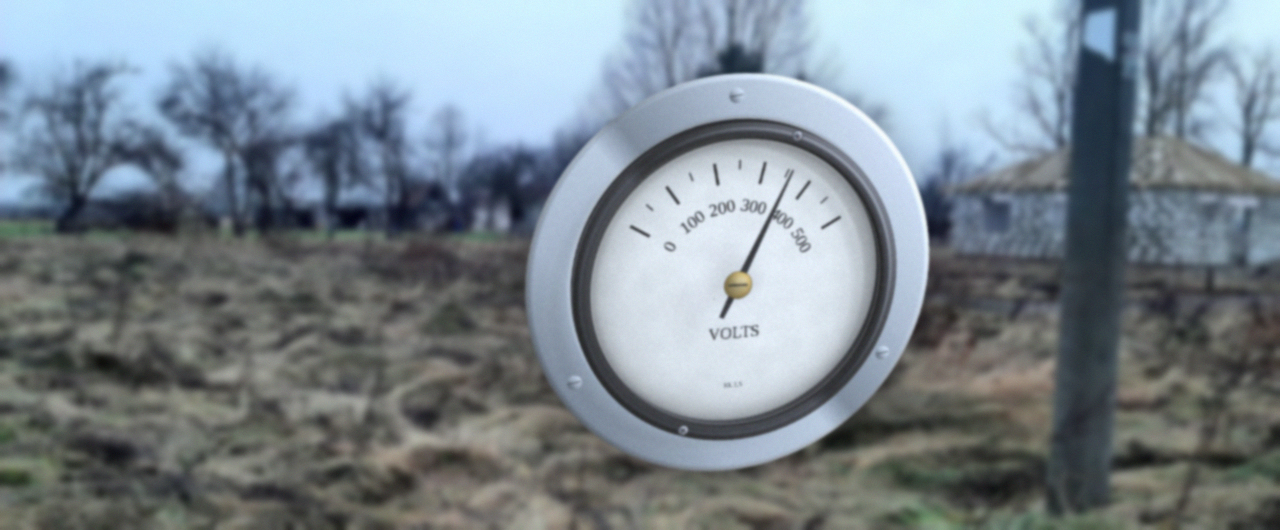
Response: 350 V
